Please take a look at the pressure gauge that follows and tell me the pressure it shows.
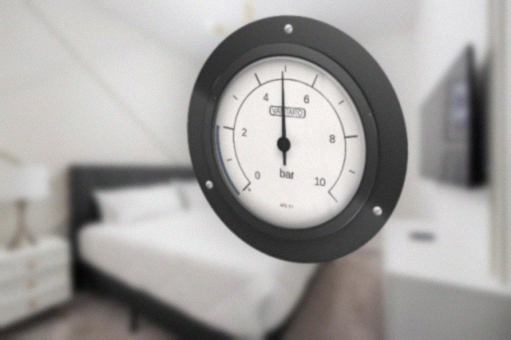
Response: 5 bar
